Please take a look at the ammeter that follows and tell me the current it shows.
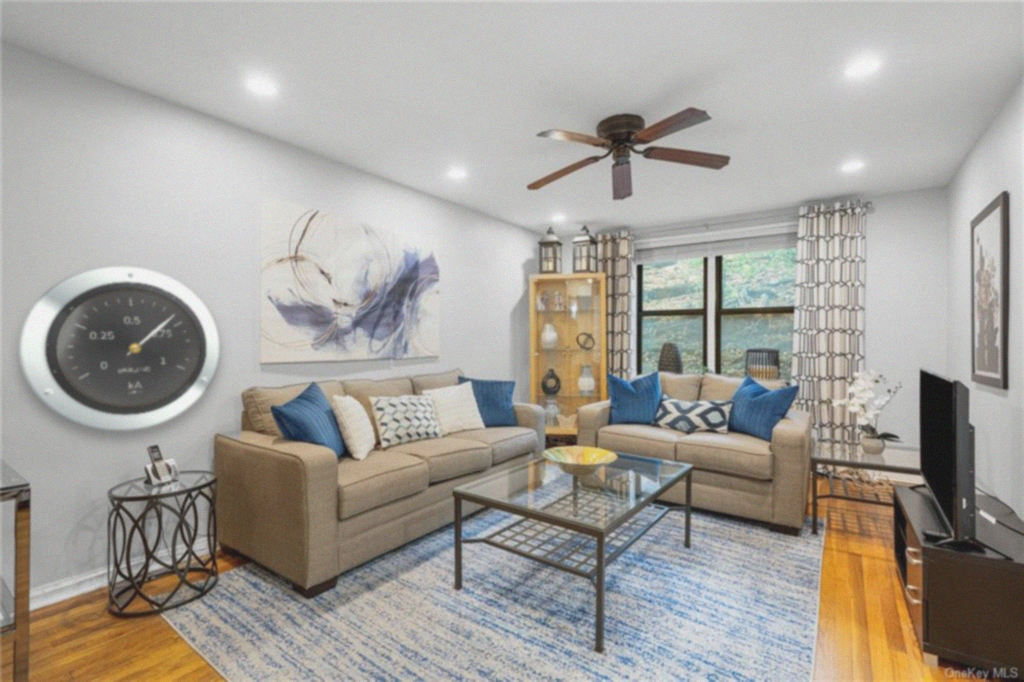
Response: 0.7 kA
